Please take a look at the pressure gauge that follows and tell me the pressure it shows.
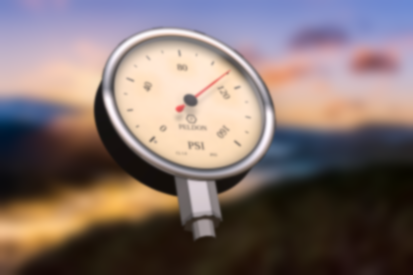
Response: 110 psi
